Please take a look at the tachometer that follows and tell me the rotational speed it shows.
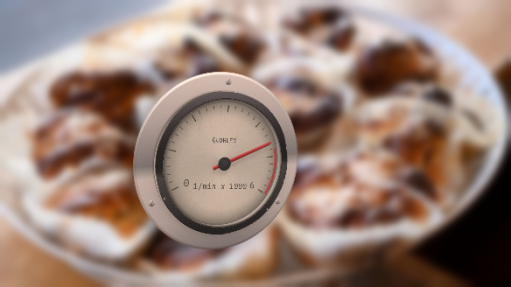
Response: 4600 rpm
